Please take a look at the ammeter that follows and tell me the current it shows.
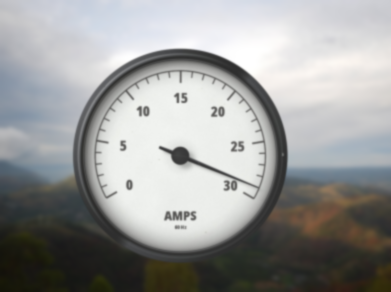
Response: 29 A
